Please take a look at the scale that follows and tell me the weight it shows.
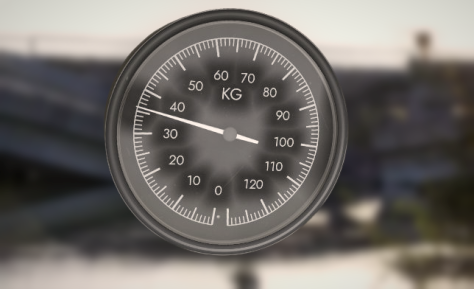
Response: 36 kg
